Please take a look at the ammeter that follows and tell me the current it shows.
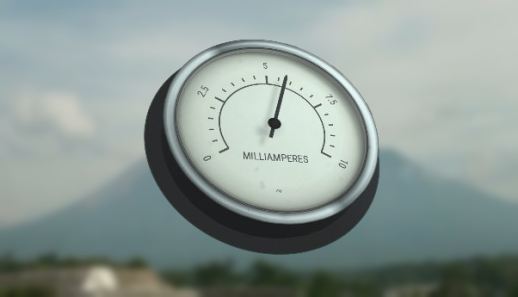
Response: 5.75 mA
